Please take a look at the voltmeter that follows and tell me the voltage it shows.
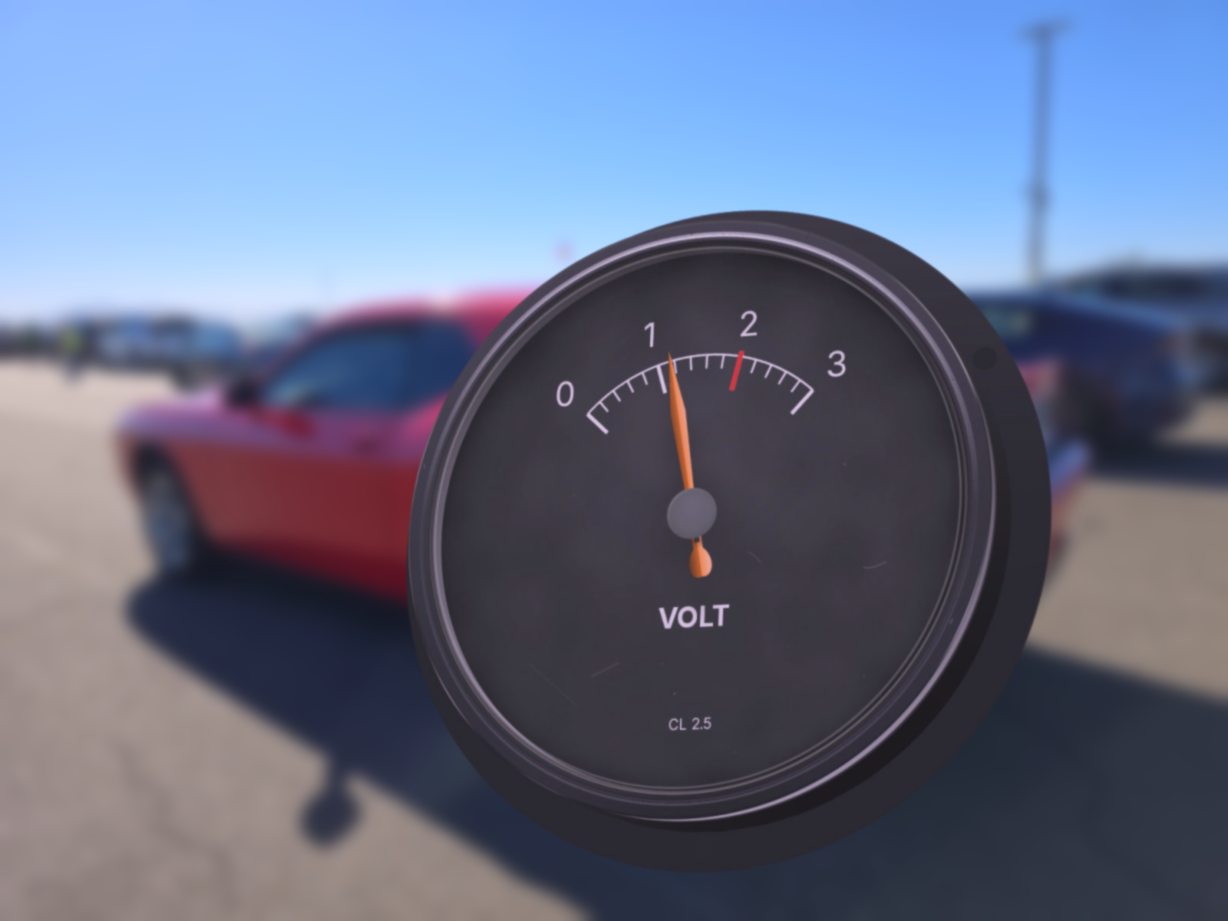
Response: 1.2 V
